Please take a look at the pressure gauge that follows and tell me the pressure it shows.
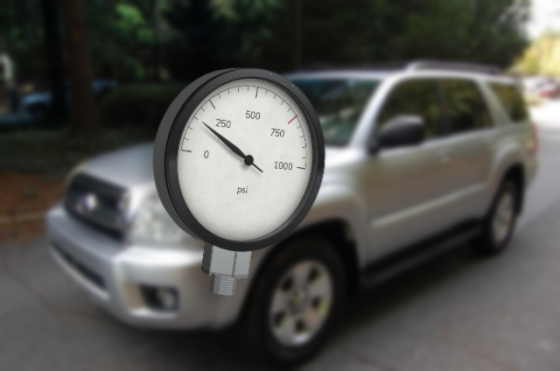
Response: 150 psi
